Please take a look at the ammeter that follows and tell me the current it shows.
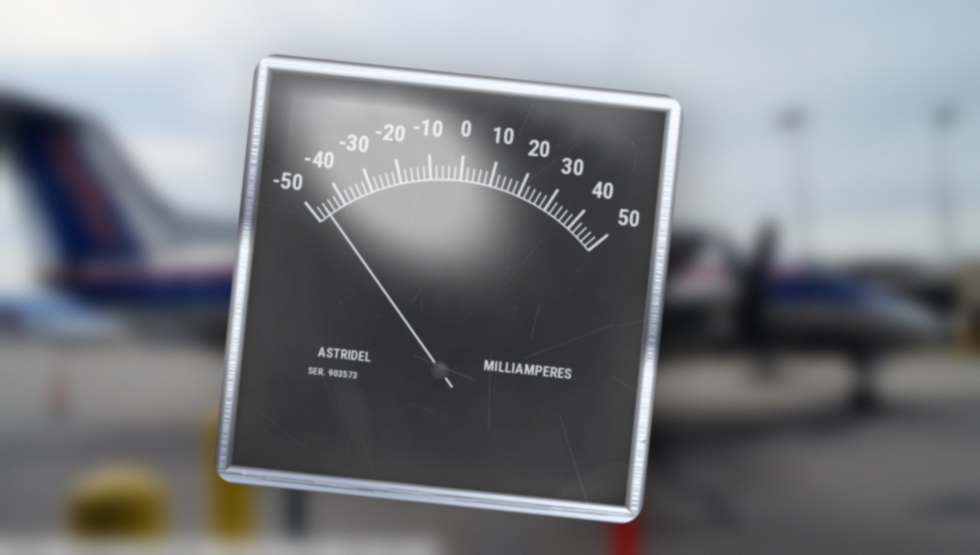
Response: -46 mA
